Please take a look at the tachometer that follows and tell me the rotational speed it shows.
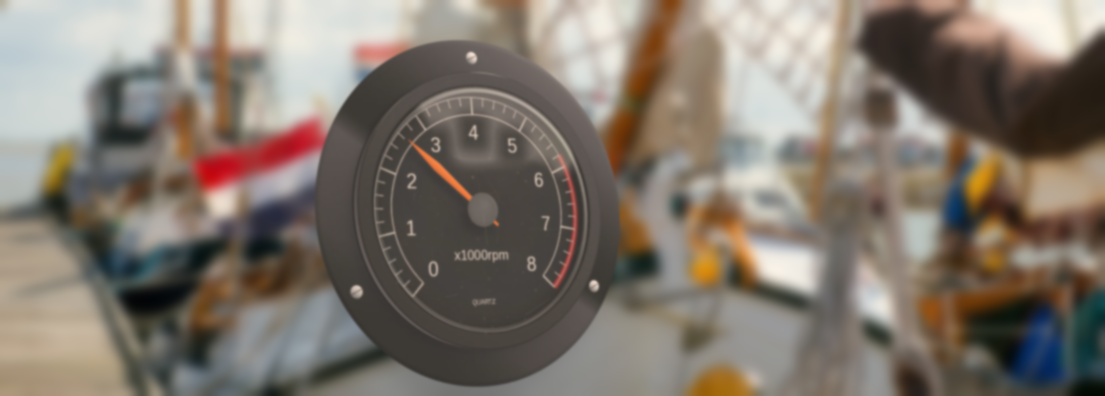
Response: 2600 rpm
